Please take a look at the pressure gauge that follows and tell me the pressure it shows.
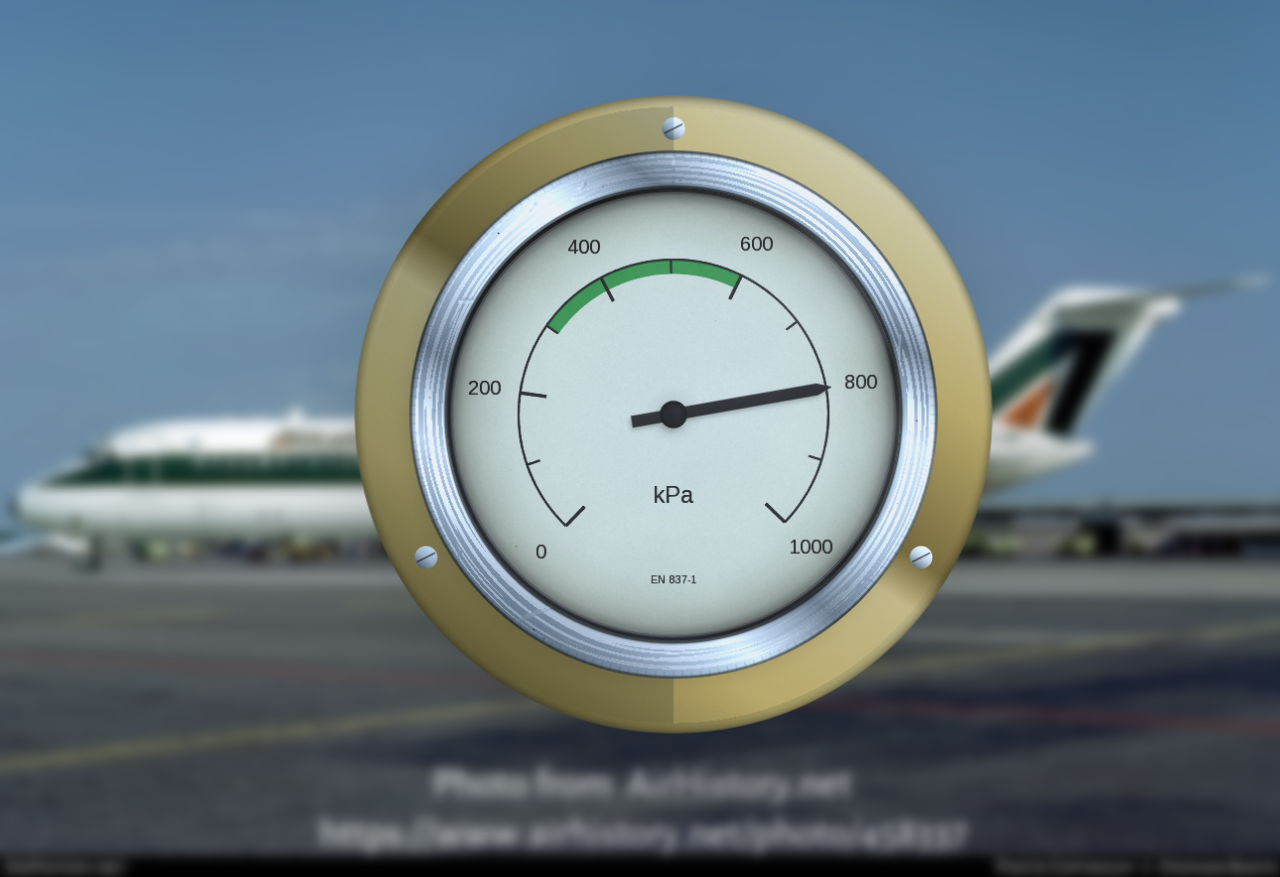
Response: 800 kPa
